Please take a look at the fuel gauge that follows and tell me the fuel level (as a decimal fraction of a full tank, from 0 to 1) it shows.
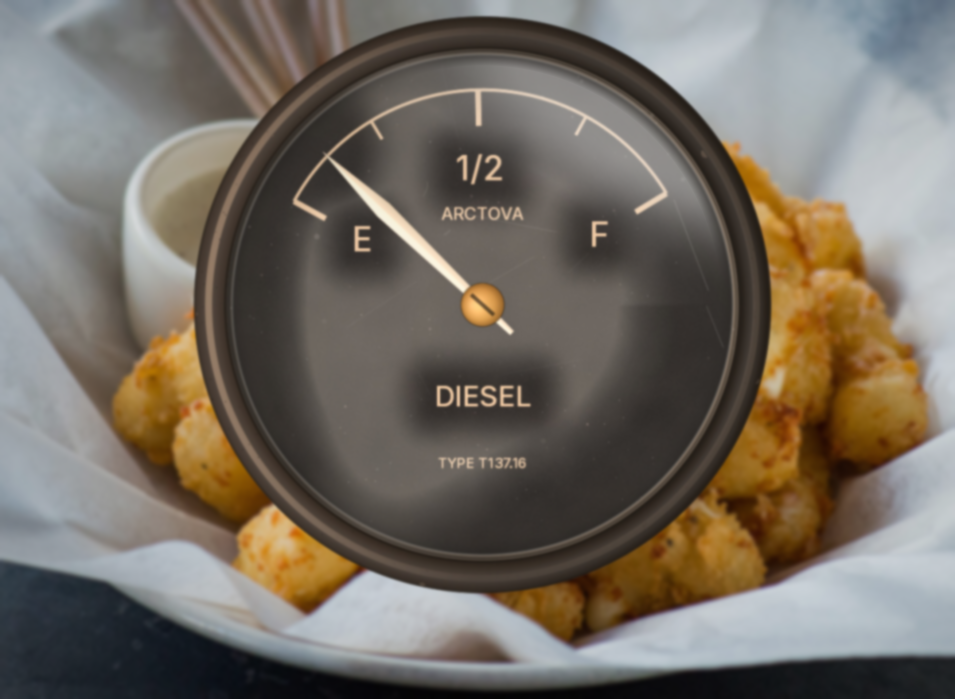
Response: 0.125
